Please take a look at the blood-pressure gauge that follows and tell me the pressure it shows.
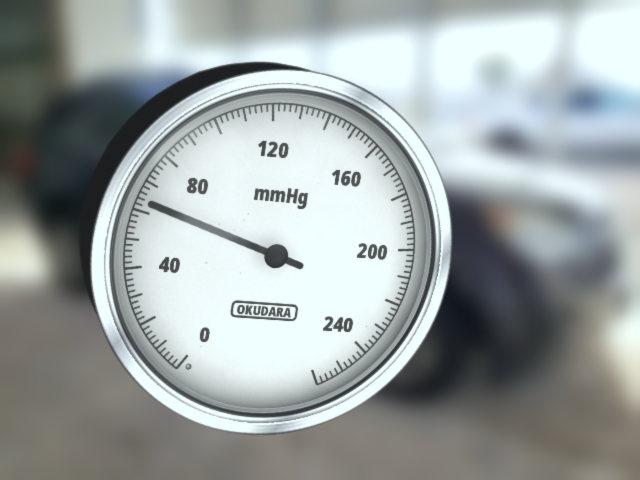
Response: 64 mmHg
